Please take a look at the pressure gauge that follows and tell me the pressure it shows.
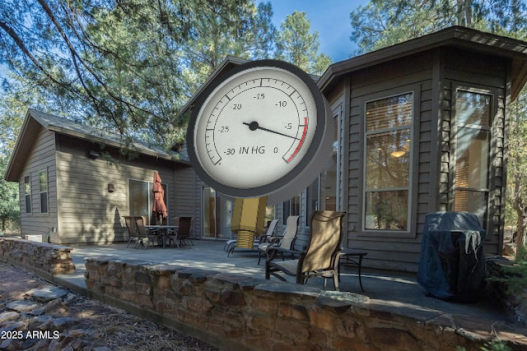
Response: -3 inHg
